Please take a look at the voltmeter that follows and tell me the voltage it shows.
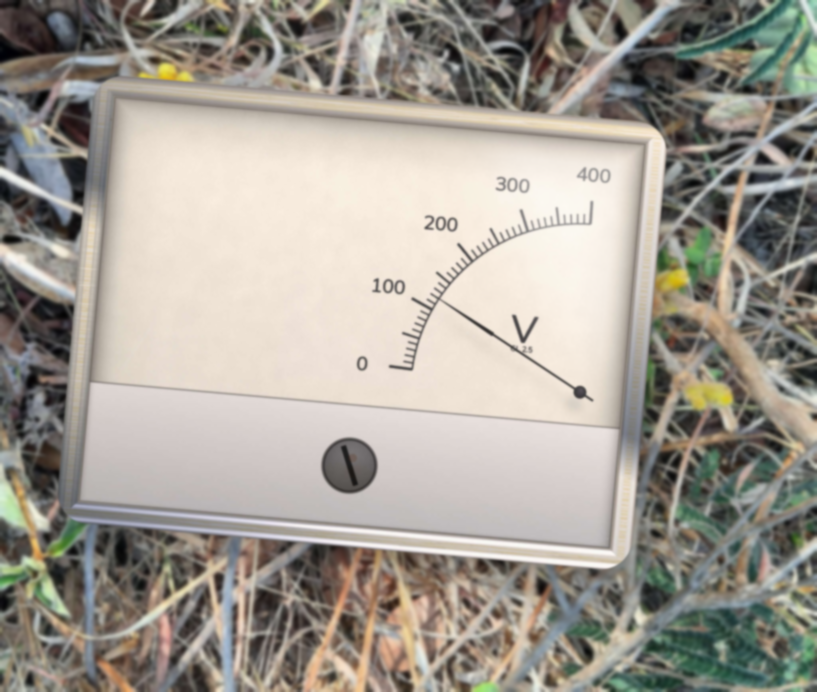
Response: 120 V
